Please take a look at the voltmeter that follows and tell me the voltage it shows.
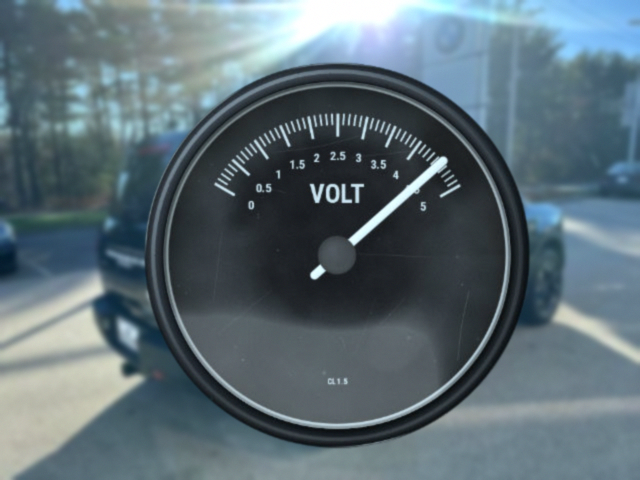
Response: 4.5 V
